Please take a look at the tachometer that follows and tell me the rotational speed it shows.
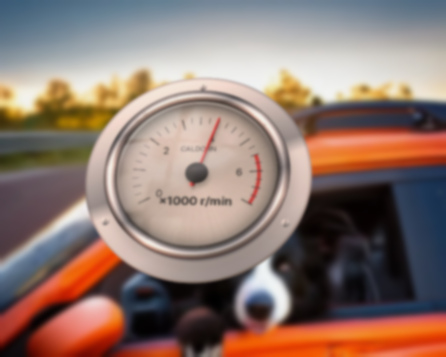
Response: 4000 rpm
